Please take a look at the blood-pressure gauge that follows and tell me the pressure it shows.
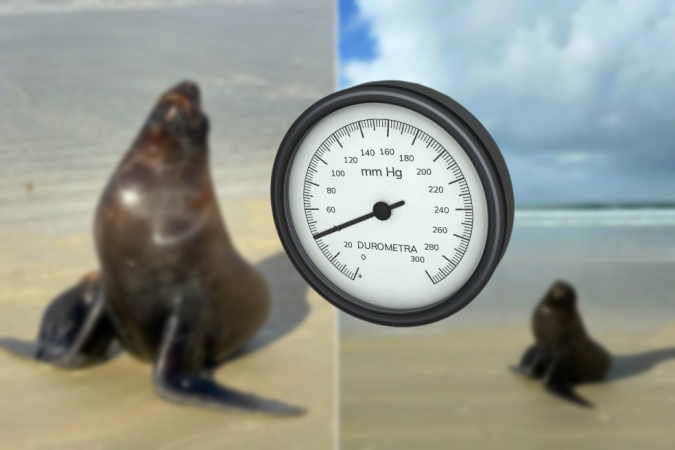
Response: 40 mmHg
